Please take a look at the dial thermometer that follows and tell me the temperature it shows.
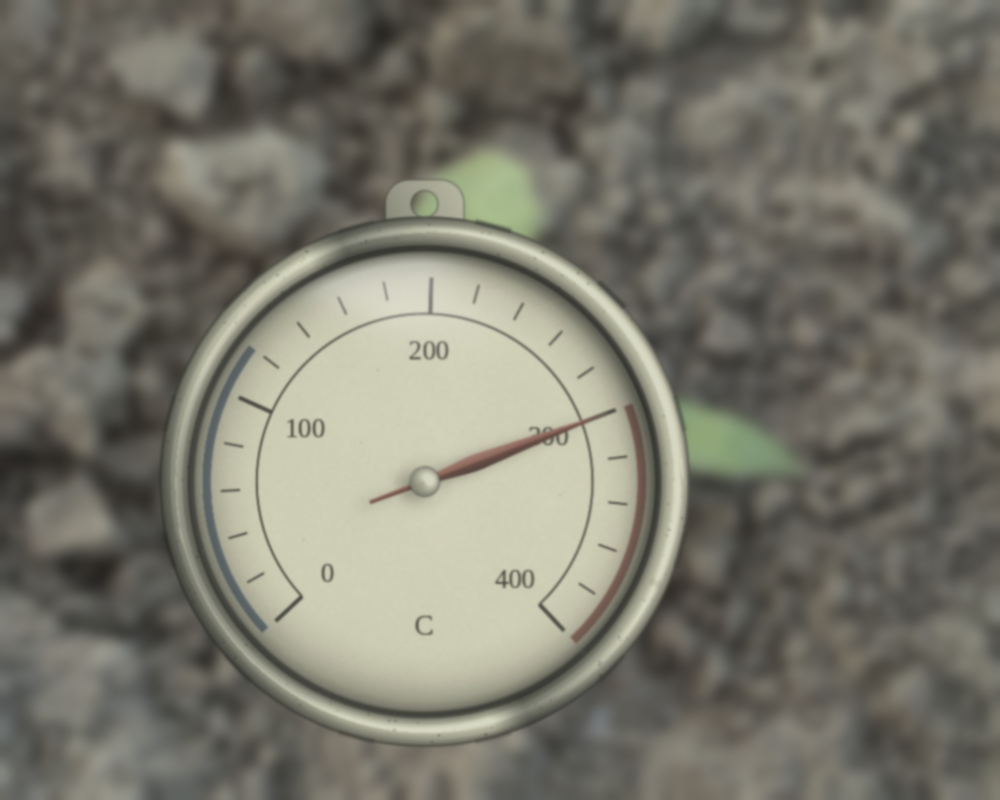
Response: 300 °C
